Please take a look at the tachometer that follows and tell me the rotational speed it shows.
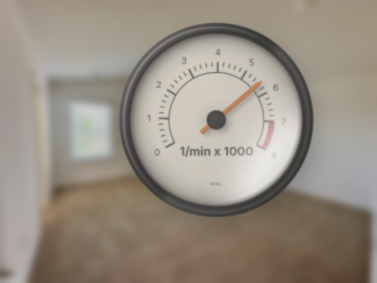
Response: 5600 rpm
